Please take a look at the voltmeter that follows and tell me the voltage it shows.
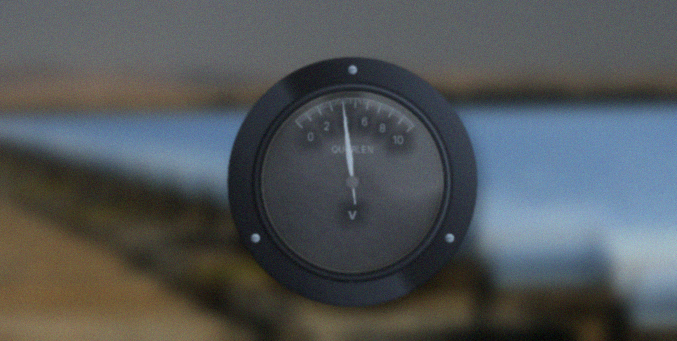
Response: 4 V
